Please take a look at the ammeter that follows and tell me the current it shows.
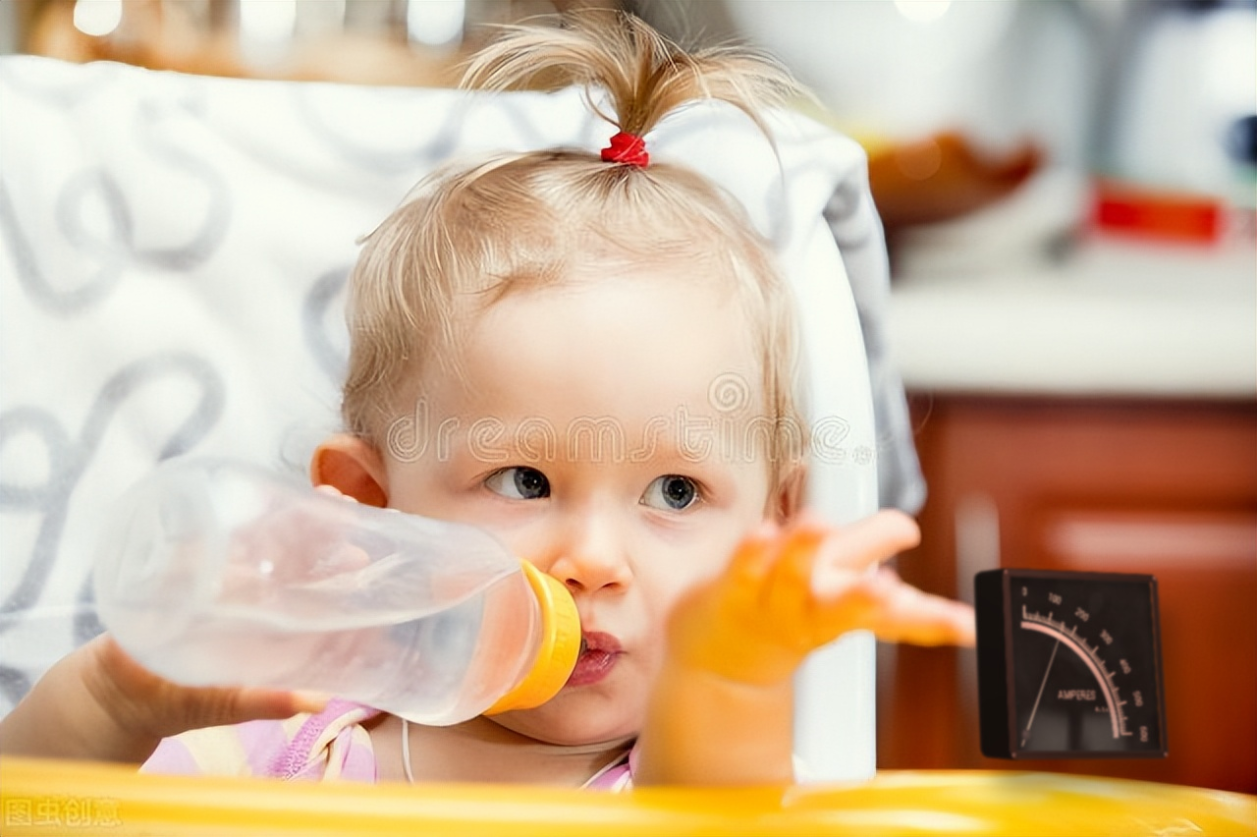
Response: 150 A
